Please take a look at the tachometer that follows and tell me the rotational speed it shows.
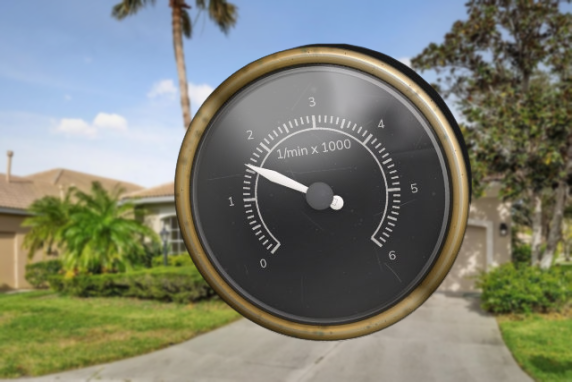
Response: 1600 rpm
